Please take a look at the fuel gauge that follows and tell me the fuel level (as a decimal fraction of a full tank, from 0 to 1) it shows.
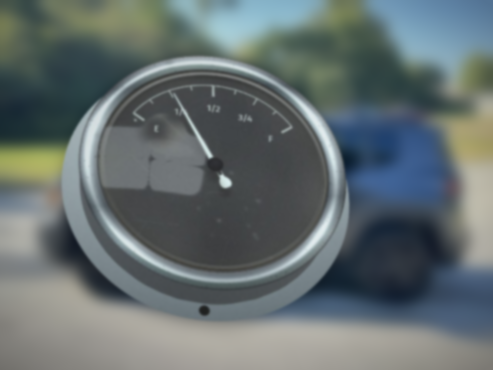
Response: 0.25
